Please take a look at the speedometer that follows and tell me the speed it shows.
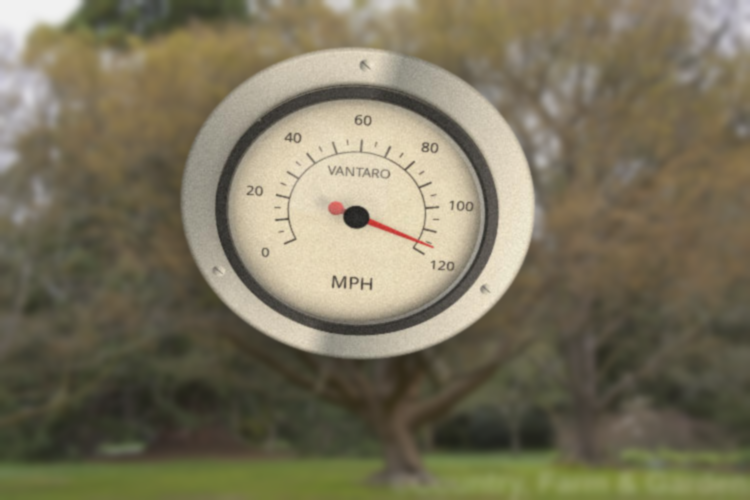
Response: 115 mph
